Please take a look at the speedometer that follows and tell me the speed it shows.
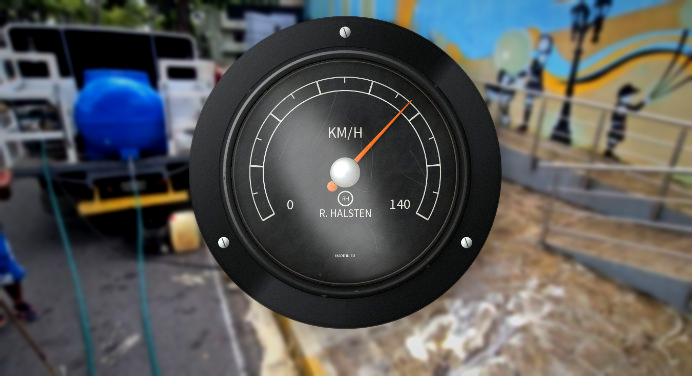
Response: 95 km/h
